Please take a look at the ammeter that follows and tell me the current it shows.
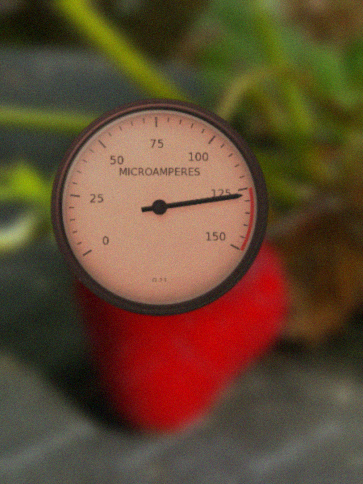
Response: 127.5 µA
